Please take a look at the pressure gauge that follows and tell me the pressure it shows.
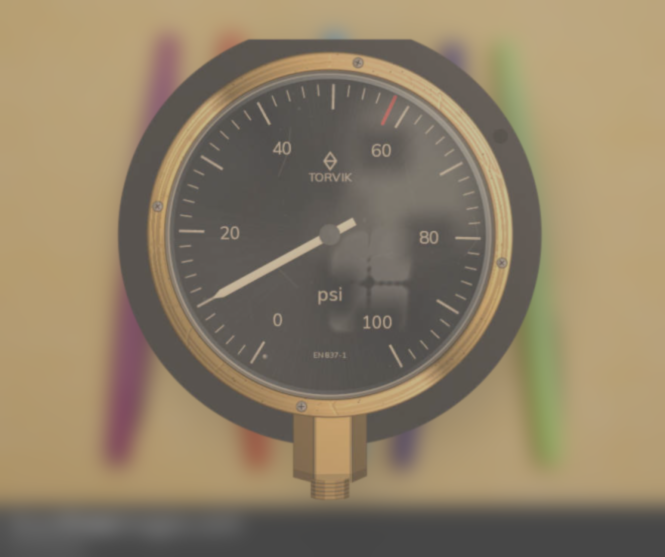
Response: 10 psi
